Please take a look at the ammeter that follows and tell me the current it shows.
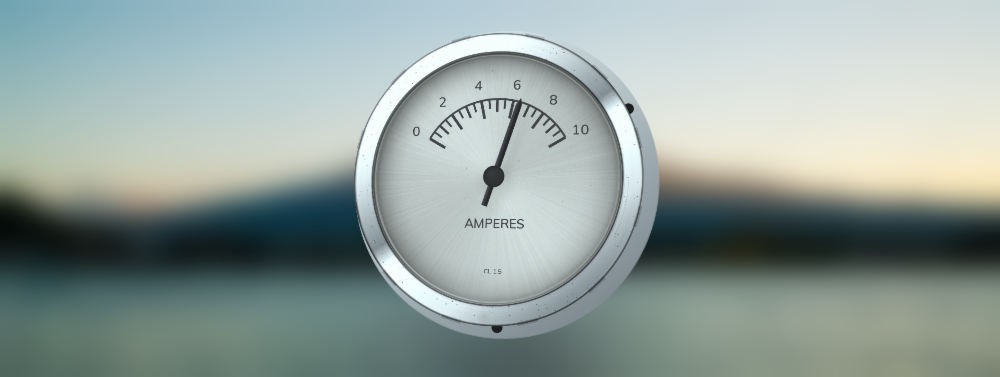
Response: 6.5 A
